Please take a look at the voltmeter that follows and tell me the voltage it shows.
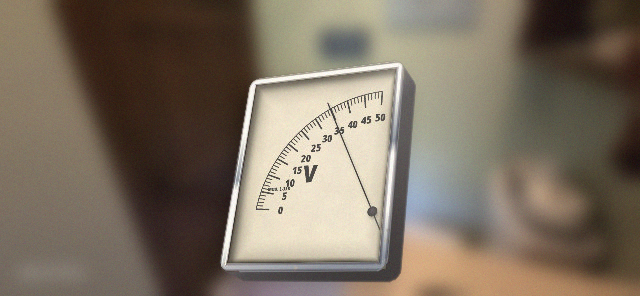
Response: 35 V
